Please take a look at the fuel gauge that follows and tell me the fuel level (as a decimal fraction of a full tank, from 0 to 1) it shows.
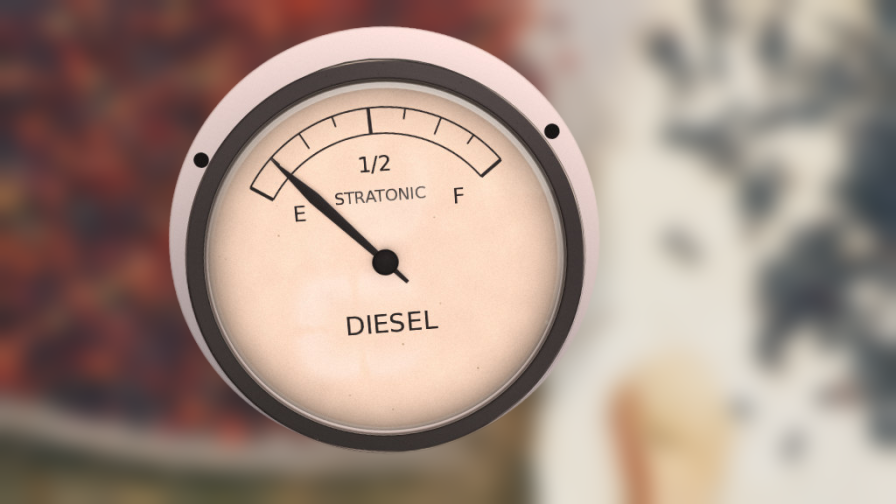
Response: 0.125
